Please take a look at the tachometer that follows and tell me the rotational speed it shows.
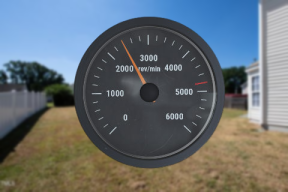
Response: 2400 rpm
